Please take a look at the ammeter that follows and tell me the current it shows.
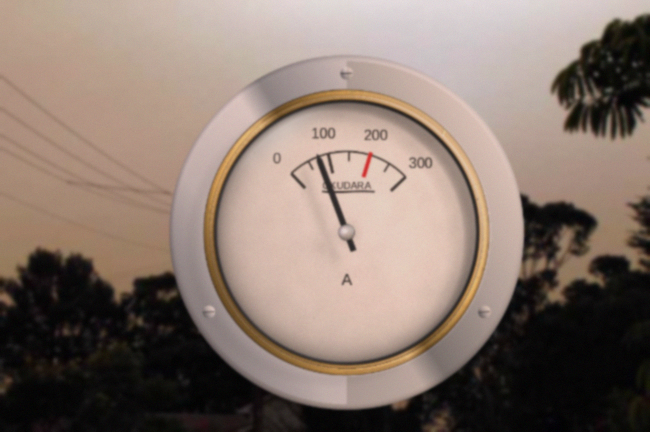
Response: 75 A
